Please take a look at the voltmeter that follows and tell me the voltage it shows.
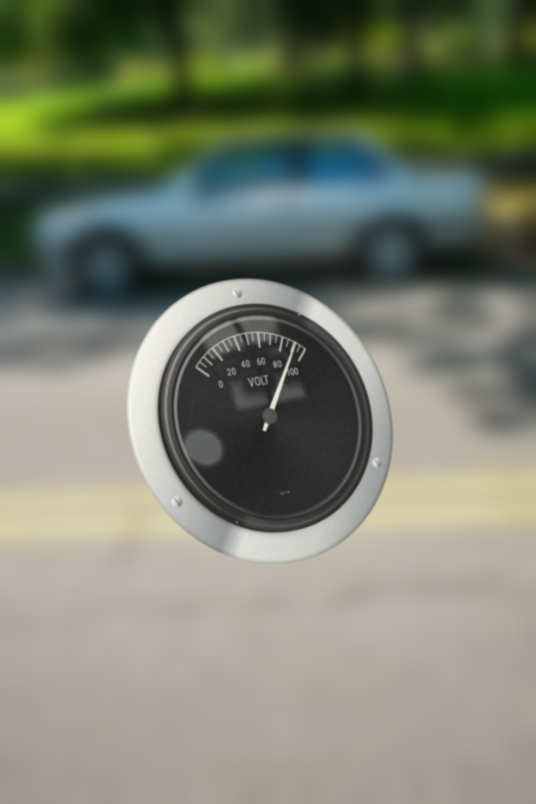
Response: 90 V
